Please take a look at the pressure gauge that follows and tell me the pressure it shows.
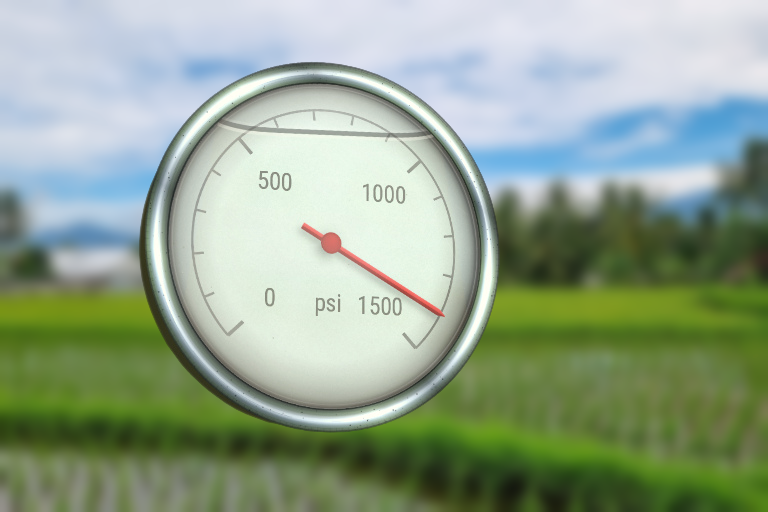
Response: 1400 psi
